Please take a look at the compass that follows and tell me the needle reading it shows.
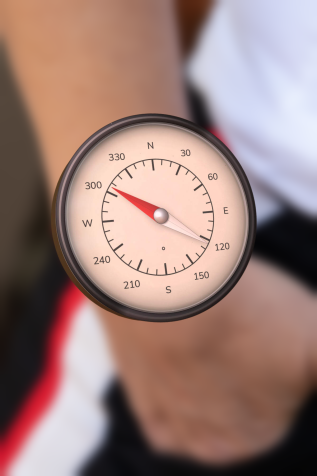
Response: 305 °
